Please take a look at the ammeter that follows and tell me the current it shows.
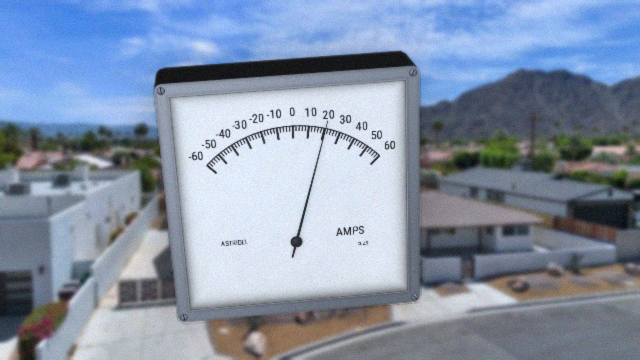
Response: 20 A
